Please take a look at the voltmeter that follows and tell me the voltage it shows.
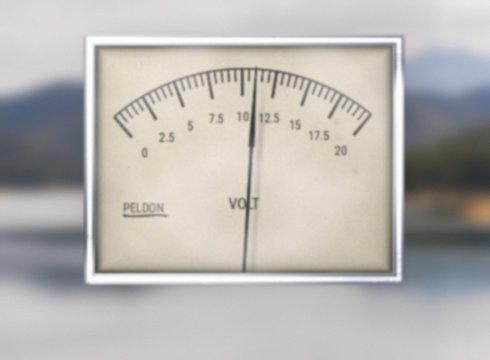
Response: 11 V
